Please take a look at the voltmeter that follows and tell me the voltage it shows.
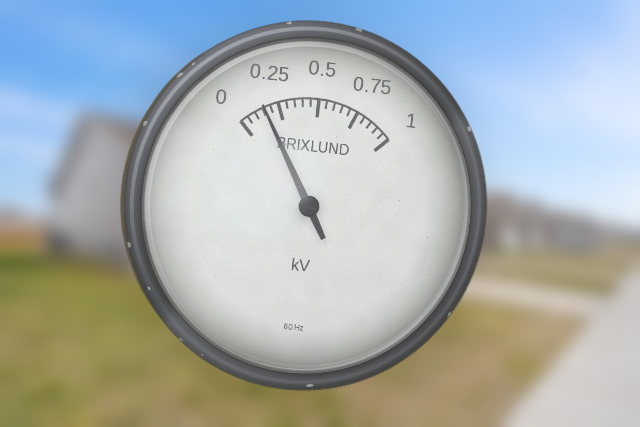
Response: 0.15 kV
